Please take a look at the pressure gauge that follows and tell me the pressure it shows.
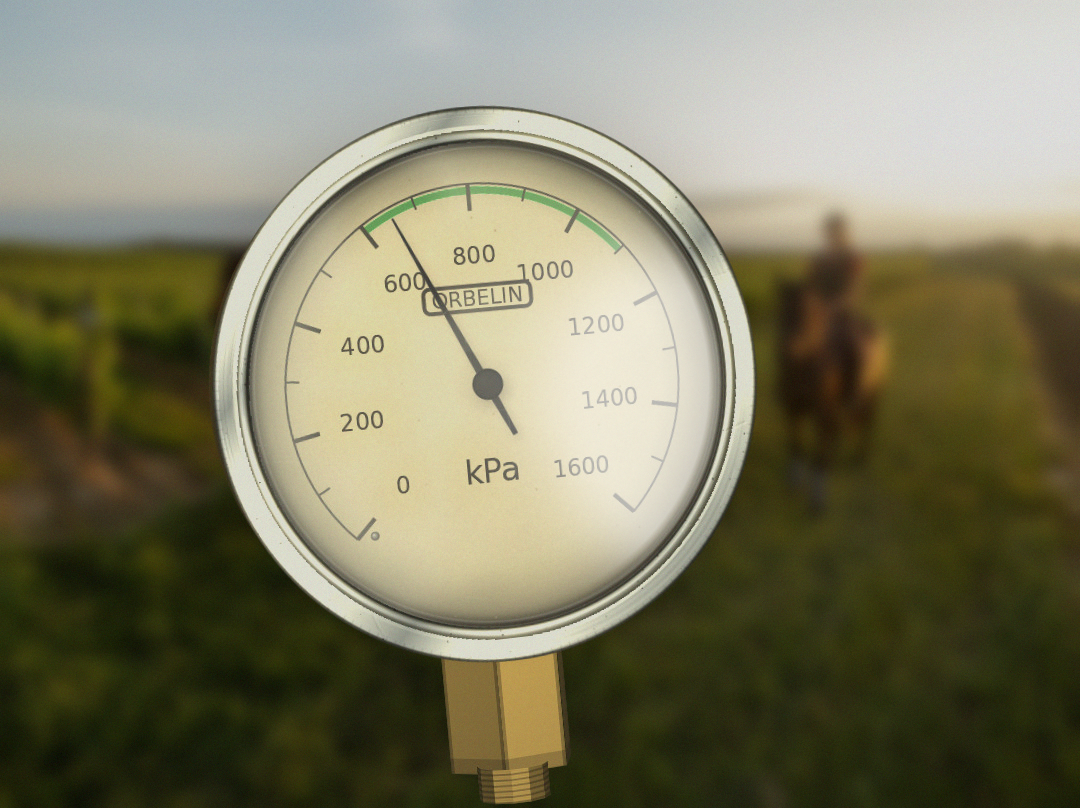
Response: 650 kPa
